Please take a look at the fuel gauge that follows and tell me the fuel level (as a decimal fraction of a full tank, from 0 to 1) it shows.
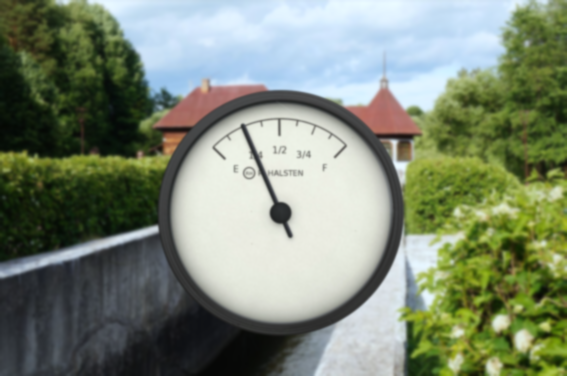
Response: 0.25
